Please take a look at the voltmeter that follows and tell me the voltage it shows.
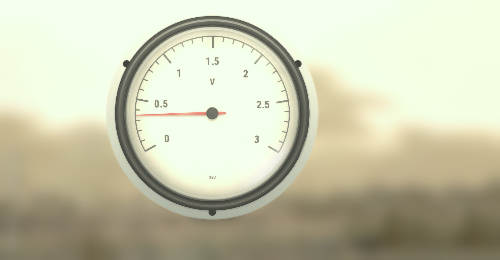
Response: 0.35 V
